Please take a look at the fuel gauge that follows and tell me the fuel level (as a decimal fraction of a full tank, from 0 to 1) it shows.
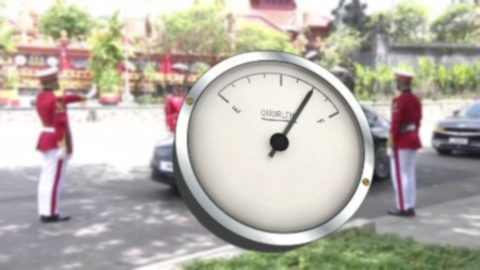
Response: 0.75
